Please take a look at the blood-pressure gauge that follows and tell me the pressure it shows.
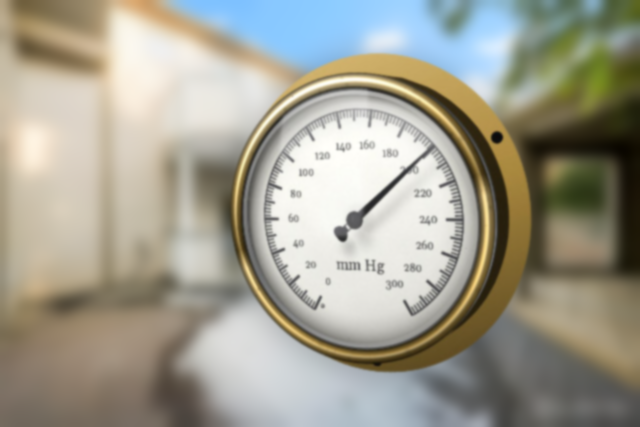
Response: 200 mmHg
